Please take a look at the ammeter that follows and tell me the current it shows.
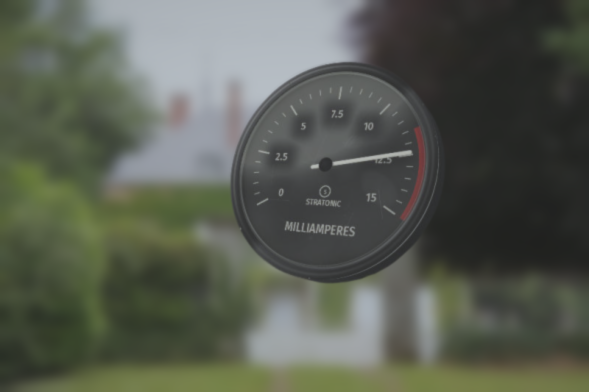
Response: 12.5 mA
